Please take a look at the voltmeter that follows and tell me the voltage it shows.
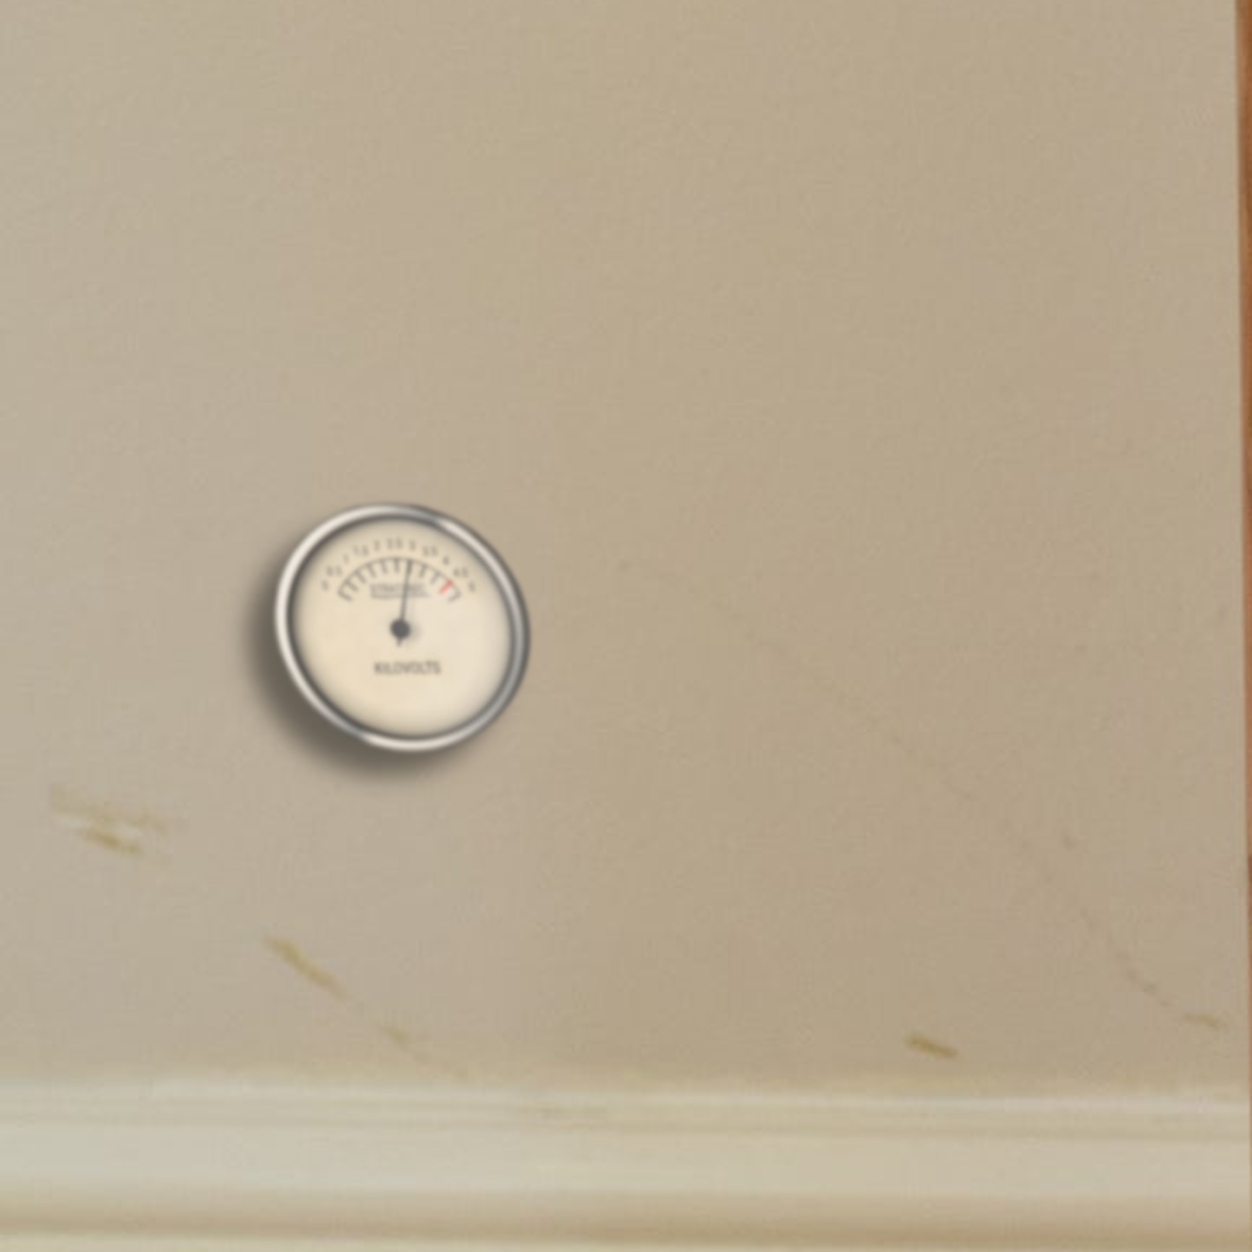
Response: 3 kV
